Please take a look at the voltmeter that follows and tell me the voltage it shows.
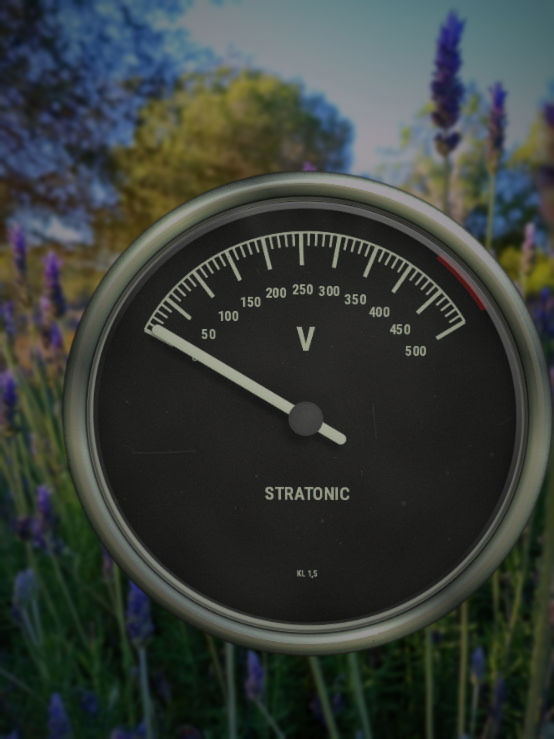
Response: 10 V
